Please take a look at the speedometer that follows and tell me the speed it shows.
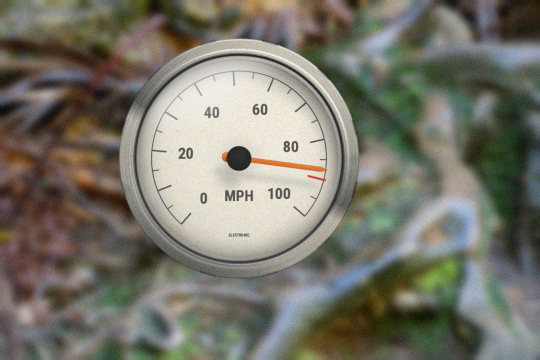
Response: 87.5 mph
